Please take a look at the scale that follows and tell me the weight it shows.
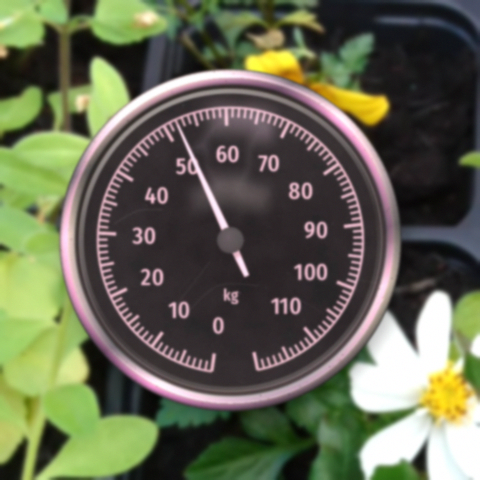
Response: 52 kg
